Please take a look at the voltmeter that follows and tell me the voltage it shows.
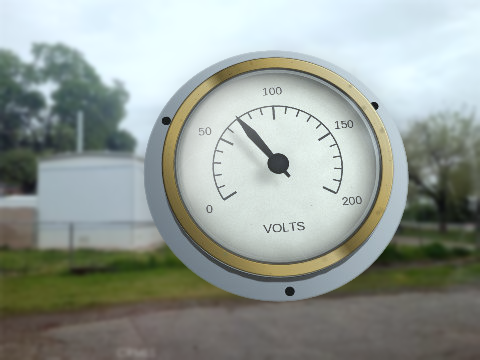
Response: 70 V
